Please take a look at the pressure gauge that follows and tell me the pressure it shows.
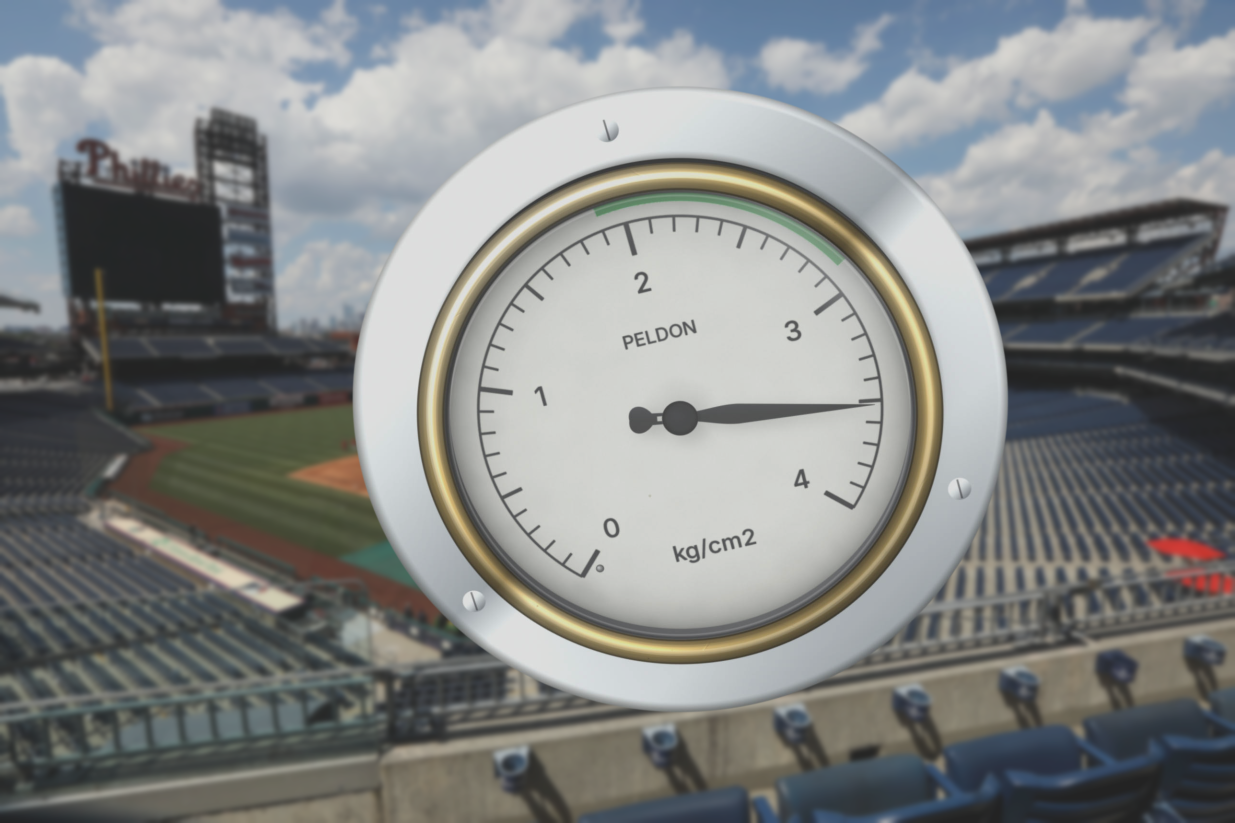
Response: 3.5 kg/cm²
